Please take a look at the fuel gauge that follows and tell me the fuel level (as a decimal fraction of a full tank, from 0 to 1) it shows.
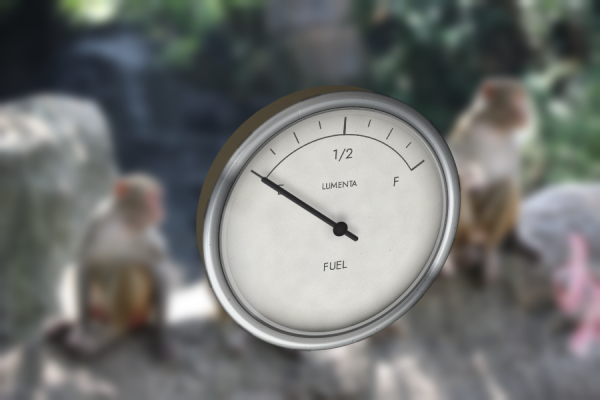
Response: 0
